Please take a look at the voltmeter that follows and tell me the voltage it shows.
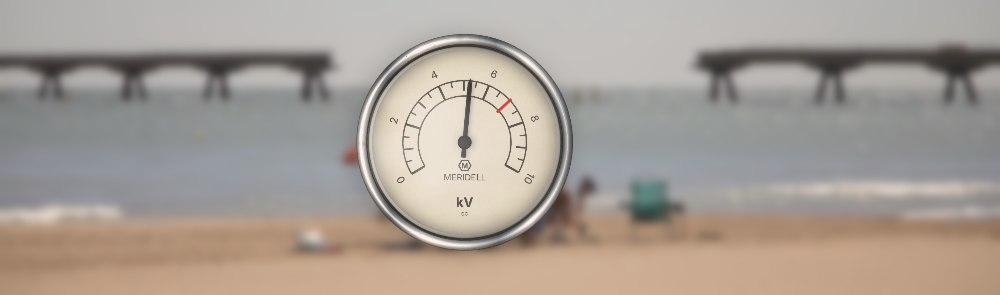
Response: 5.25 kV
